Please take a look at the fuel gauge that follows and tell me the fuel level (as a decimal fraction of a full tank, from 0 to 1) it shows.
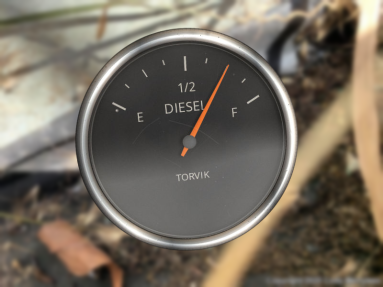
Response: 0.75
